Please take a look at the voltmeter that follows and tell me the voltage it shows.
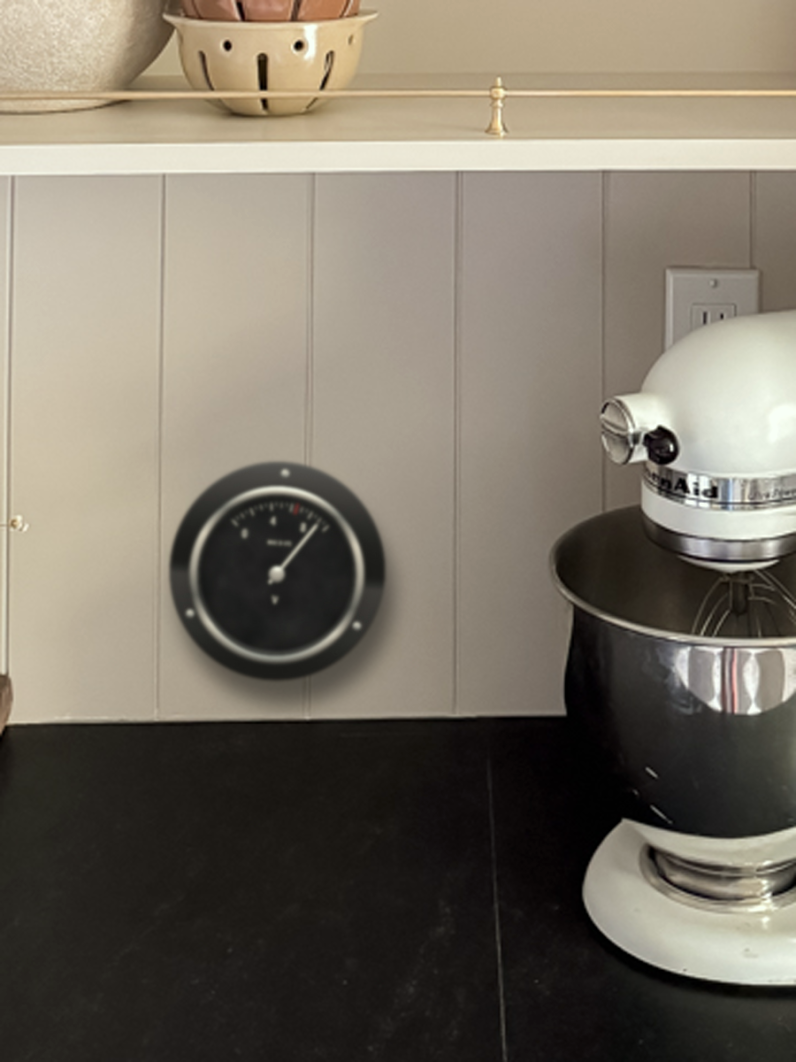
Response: 9 V
